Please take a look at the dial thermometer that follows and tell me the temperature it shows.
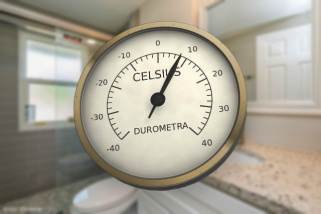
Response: 8 °C
